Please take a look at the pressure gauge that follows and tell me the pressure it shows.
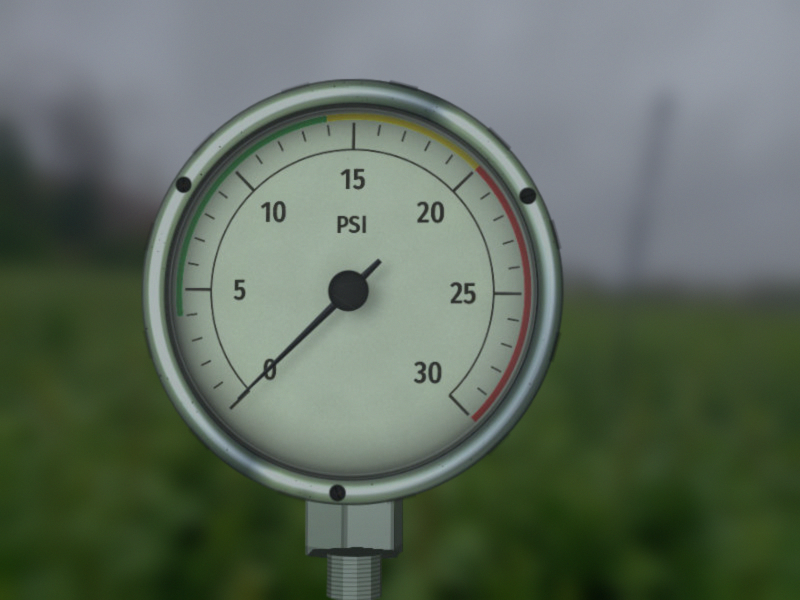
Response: 0 psi
